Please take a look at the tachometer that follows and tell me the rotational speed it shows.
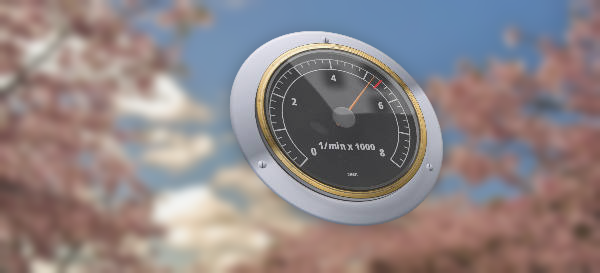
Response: 5200 rpm
